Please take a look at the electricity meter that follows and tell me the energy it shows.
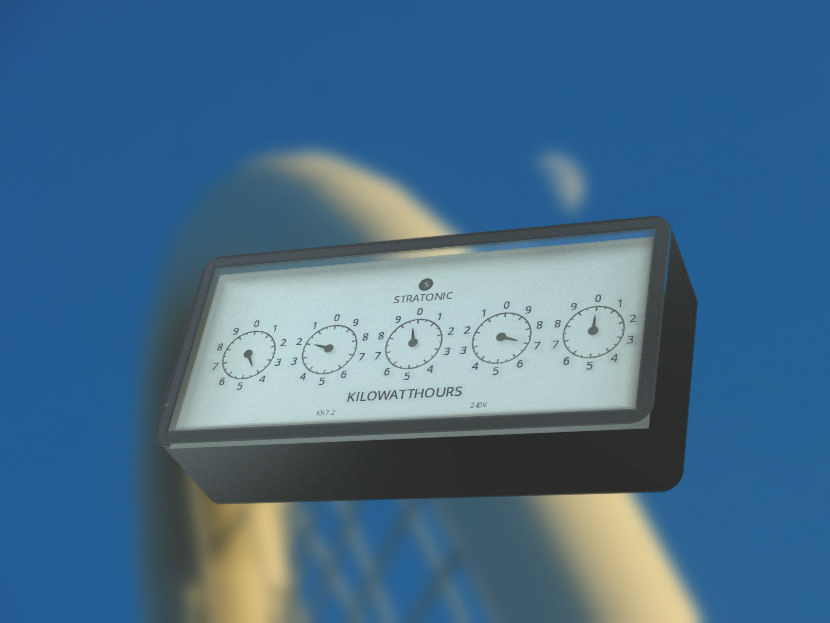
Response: 41970 kWh
